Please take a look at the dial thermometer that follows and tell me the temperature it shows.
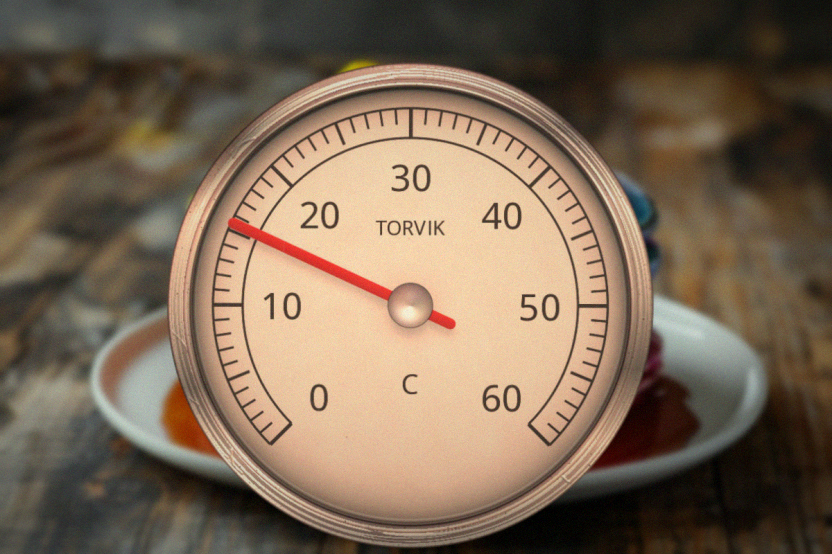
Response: 15.5 °C
